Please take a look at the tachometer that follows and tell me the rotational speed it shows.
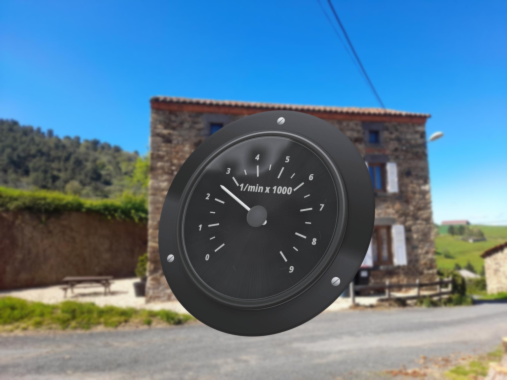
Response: 2500 rpm
